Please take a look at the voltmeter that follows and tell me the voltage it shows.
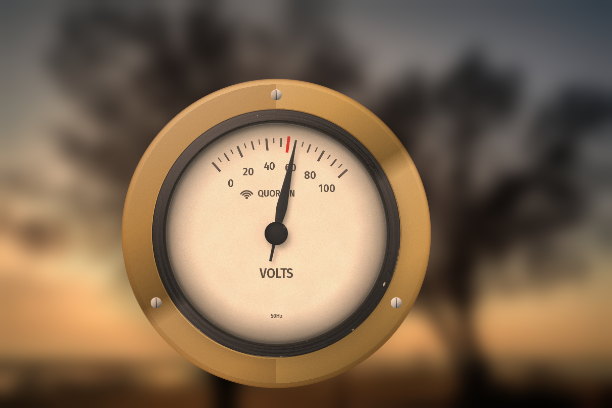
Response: 60 V
